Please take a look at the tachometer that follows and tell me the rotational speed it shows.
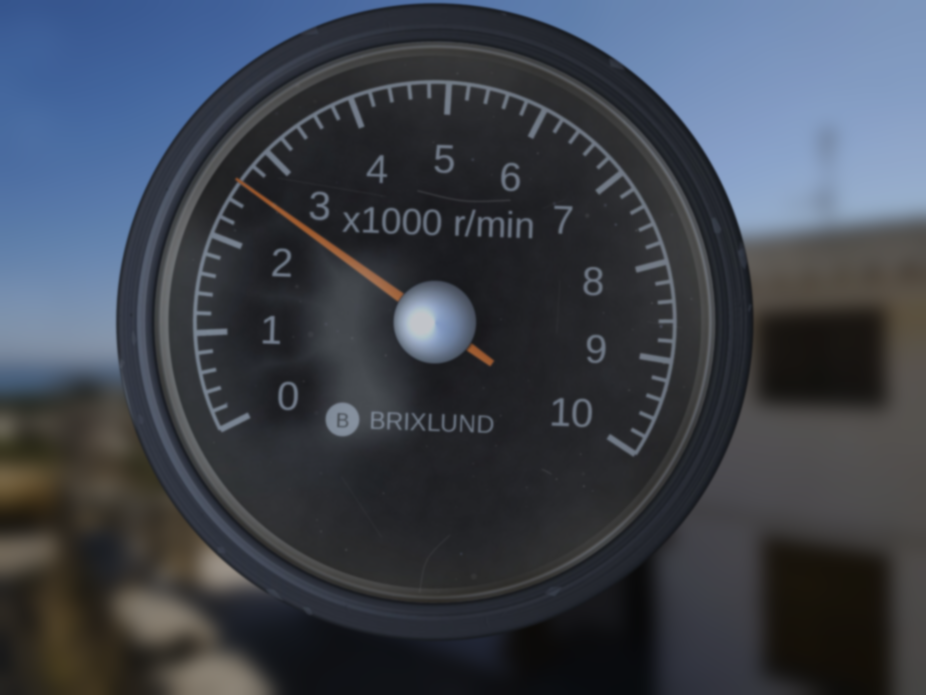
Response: 2600 rpm
